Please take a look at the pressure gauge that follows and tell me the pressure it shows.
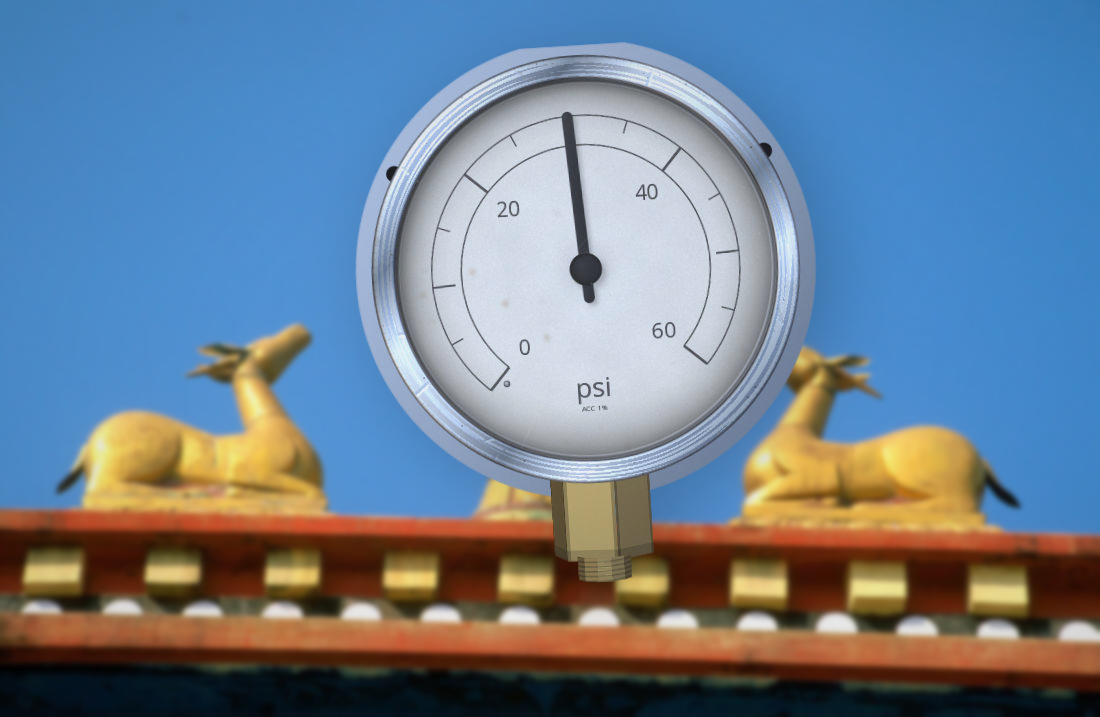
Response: 30 psi
